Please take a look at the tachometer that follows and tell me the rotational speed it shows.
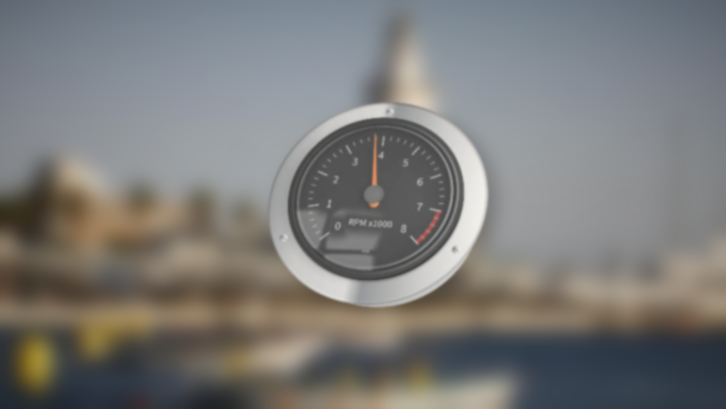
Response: 3800 rpm
